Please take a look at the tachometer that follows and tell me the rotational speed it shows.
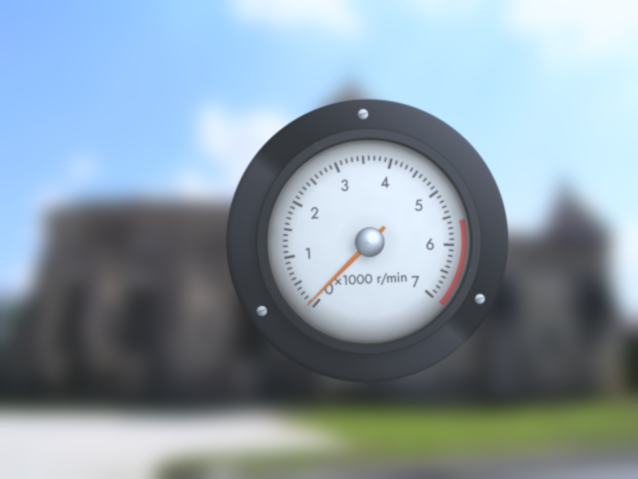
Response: 100 rpm
